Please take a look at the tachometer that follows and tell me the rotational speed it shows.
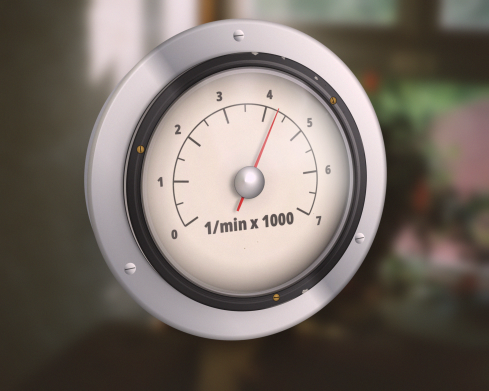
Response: 4250 rpm
